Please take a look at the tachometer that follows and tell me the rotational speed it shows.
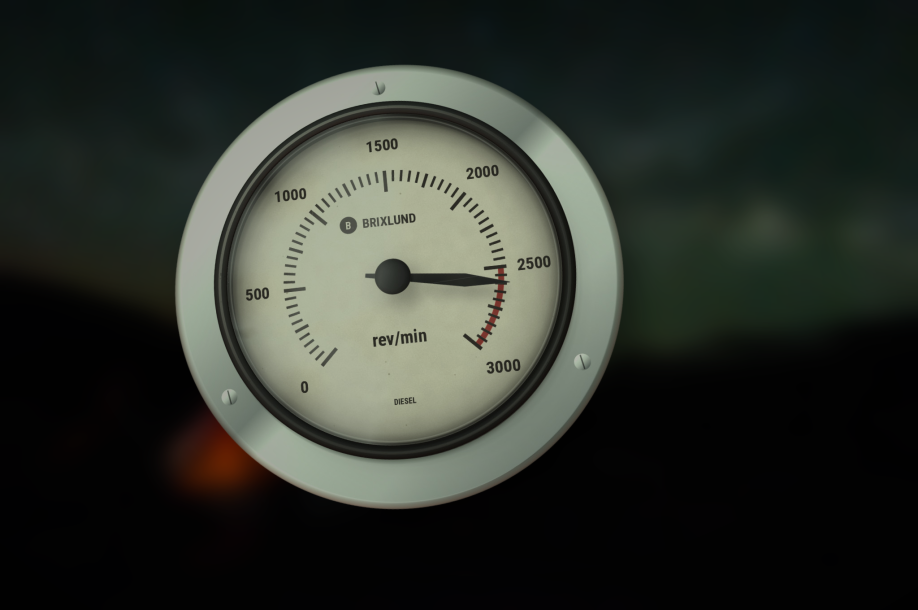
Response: 2600 rpm
